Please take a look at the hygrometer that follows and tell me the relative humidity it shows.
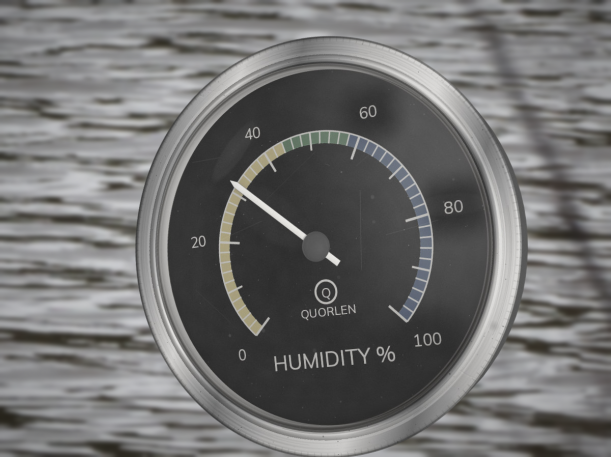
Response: 32 %
